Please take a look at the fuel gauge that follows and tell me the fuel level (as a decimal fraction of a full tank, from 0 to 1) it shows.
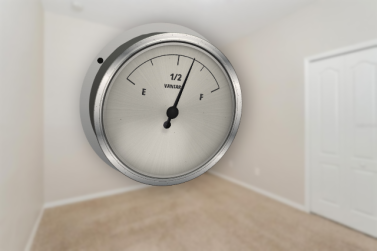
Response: 0.625
